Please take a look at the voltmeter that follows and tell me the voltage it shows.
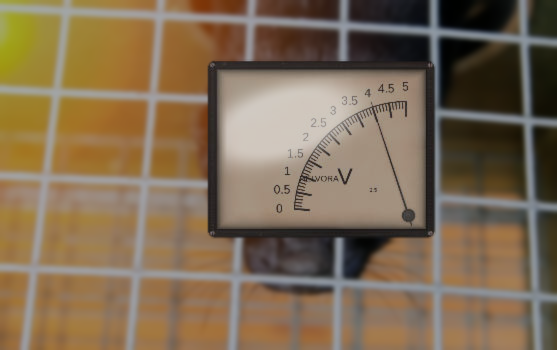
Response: 4 V
